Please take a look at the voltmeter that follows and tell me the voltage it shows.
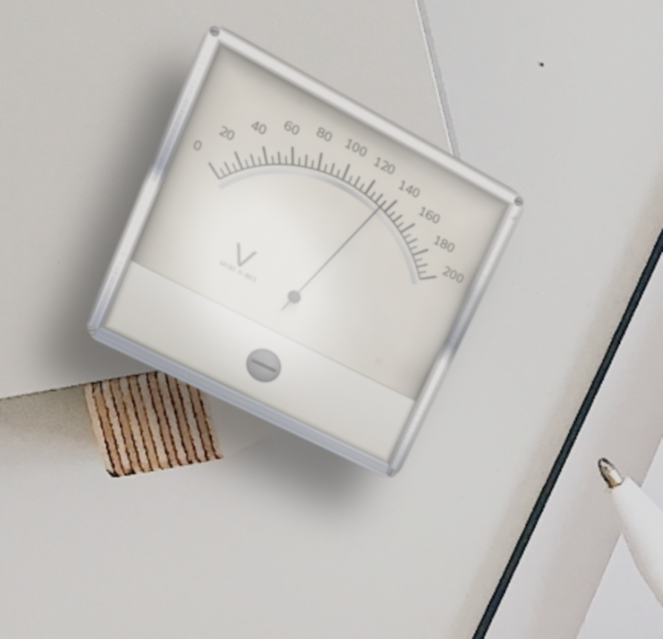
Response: 135 V
